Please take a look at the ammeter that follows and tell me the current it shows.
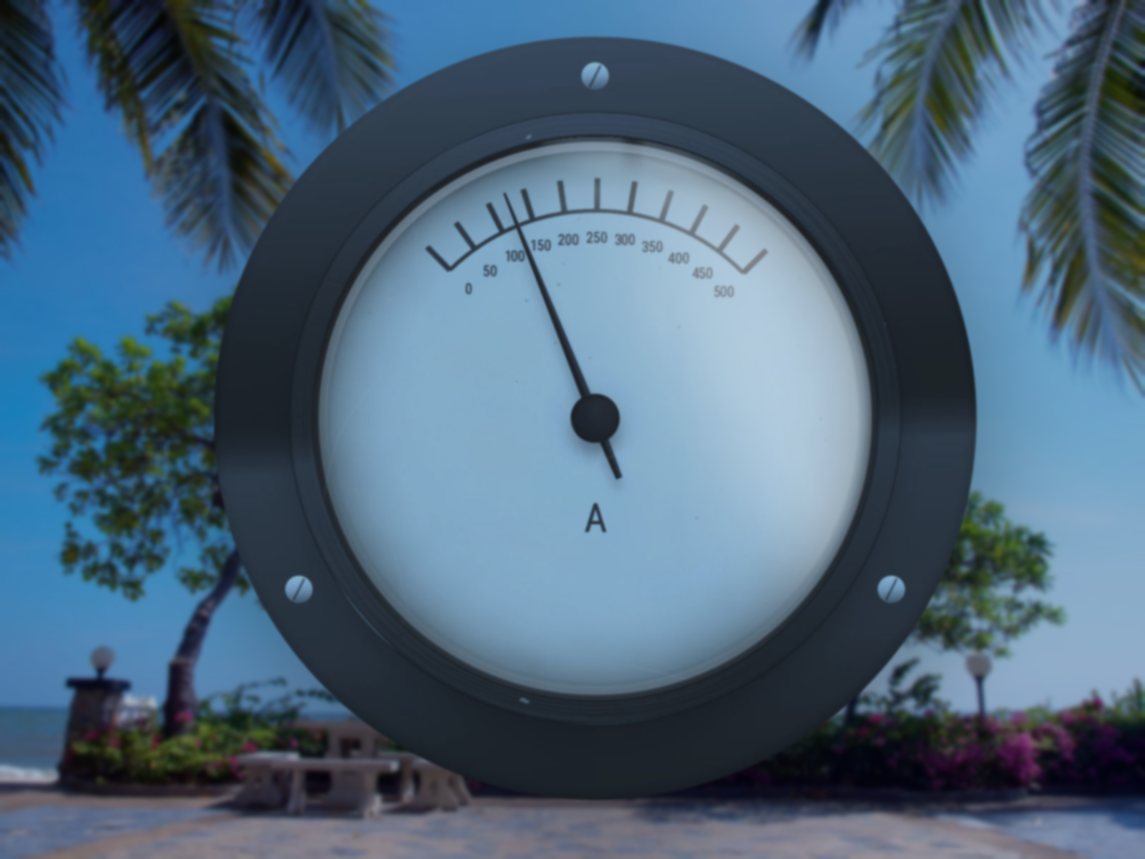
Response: 125 A
